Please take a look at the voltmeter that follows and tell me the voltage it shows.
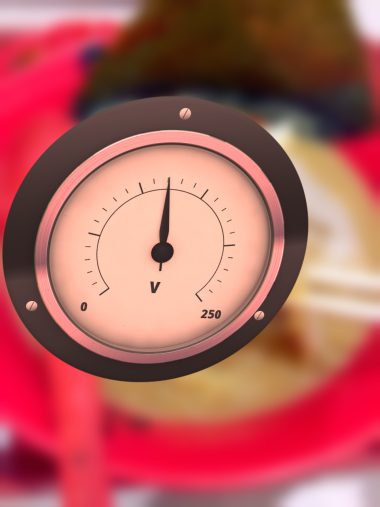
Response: 120 V
